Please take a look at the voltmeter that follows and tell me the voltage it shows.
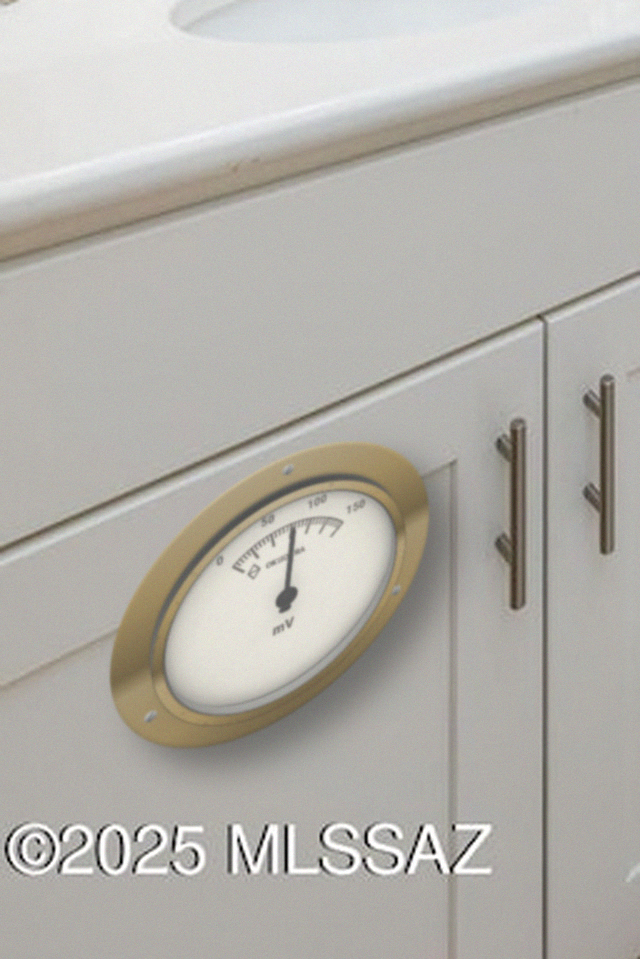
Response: 75 mV
